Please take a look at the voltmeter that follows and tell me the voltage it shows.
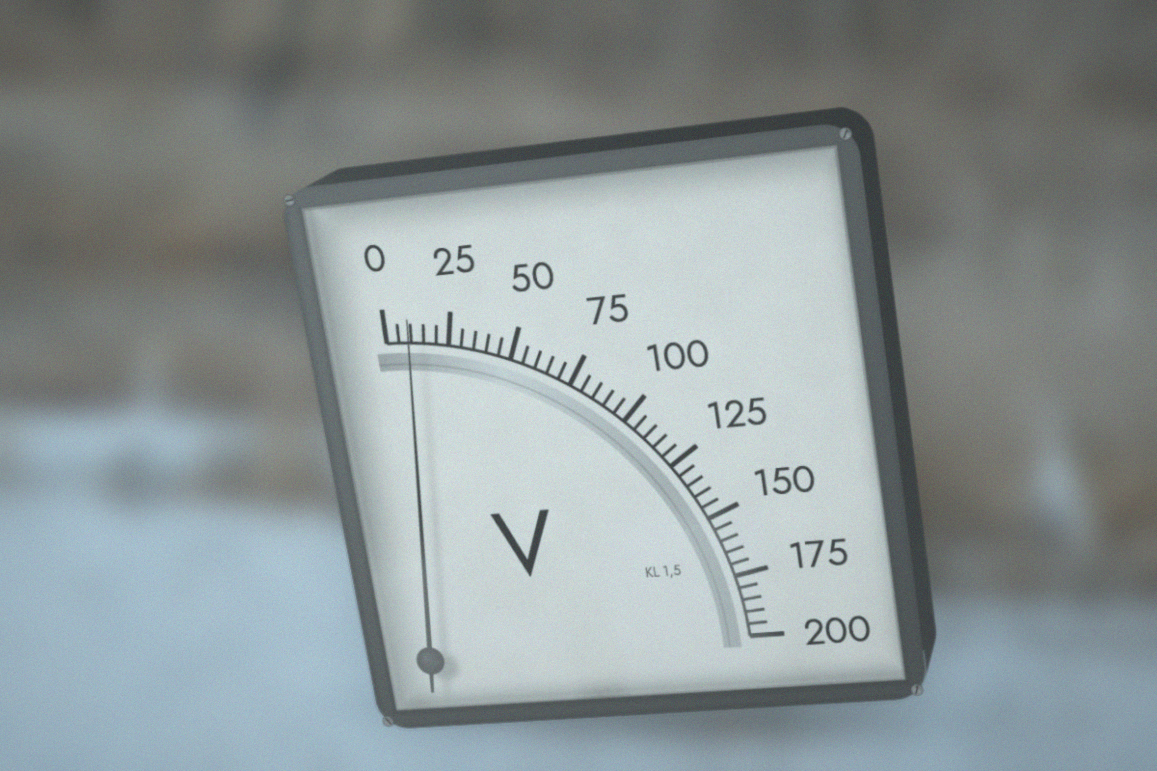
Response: 10 V
